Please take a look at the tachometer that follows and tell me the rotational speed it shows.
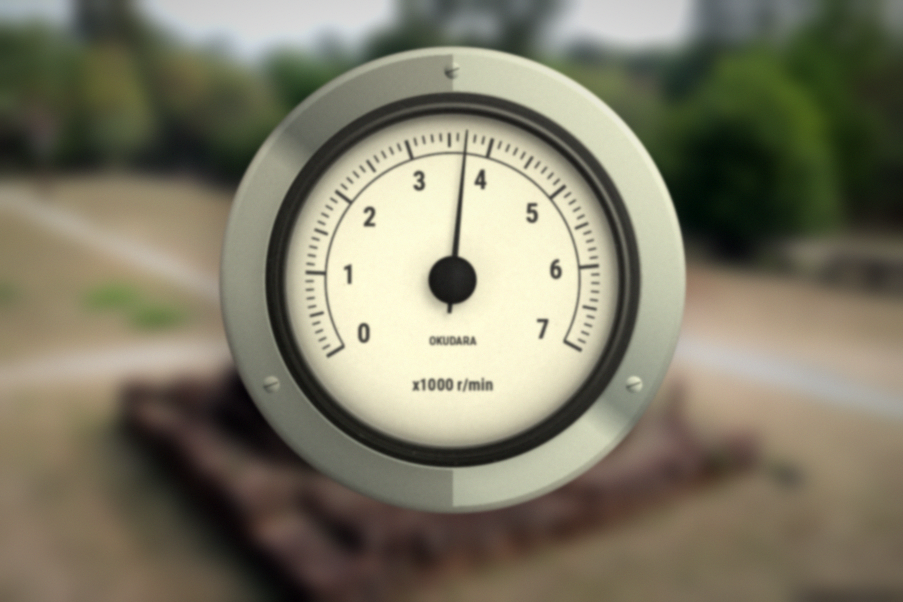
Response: 3700 rpm
